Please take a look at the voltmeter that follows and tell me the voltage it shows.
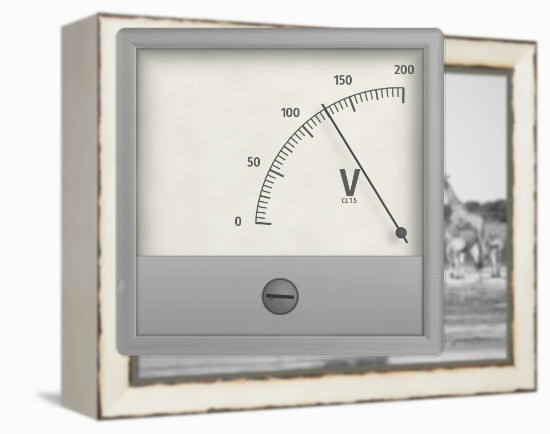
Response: 125 V
